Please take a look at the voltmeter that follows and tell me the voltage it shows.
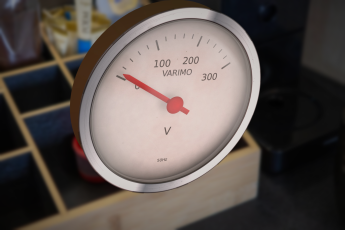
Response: 10 V
